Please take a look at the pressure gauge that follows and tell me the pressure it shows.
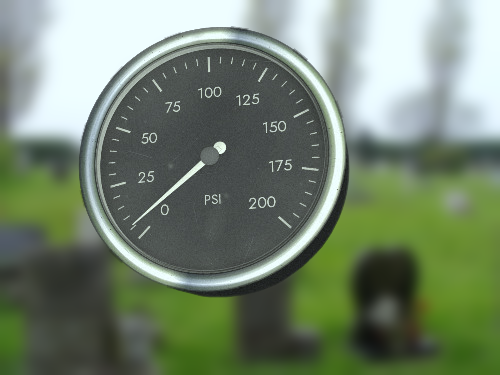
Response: 5 psi
